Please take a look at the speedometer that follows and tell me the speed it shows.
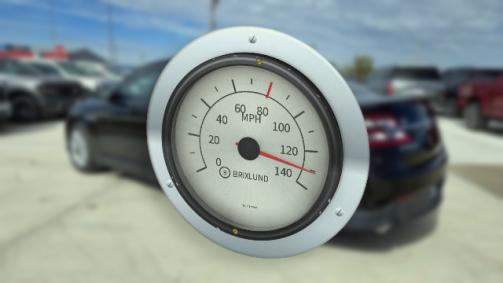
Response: 130 mph
